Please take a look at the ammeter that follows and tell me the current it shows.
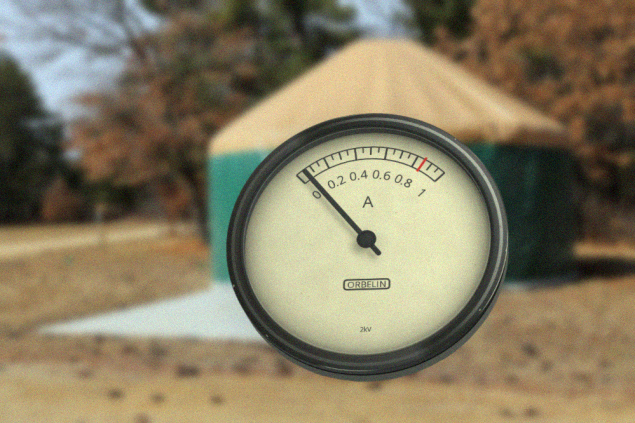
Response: 0.05 A
